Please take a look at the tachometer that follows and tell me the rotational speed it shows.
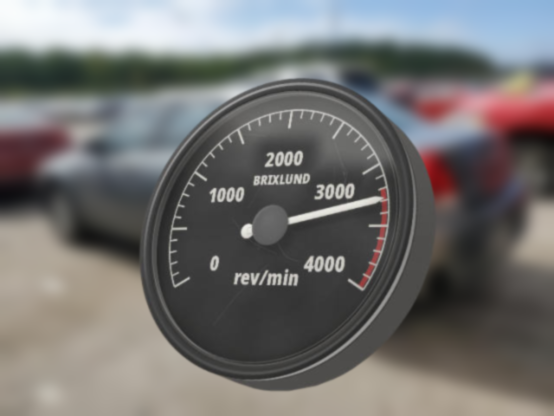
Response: 3300 rpm
